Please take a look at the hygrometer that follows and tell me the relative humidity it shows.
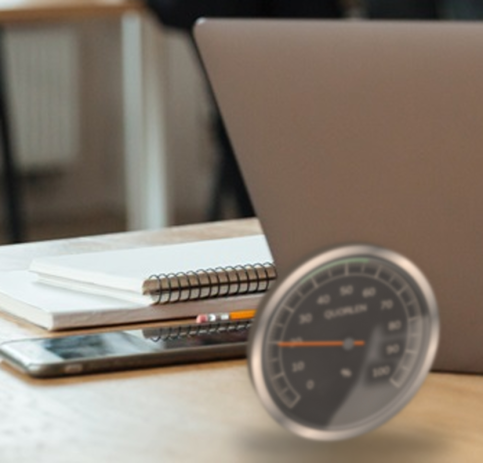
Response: 20 %
